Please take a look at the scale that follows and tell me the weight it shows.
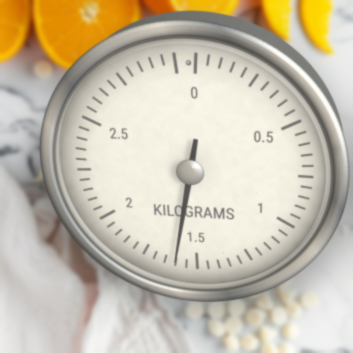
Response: 1.6 kg
